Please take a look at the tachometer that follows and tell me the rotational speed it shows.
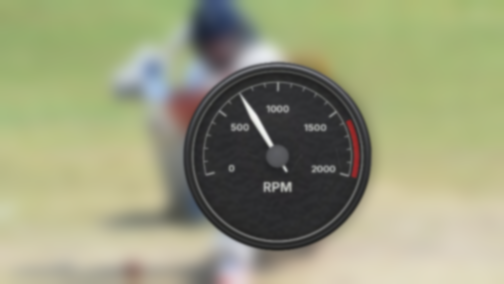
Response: 700 rpm
